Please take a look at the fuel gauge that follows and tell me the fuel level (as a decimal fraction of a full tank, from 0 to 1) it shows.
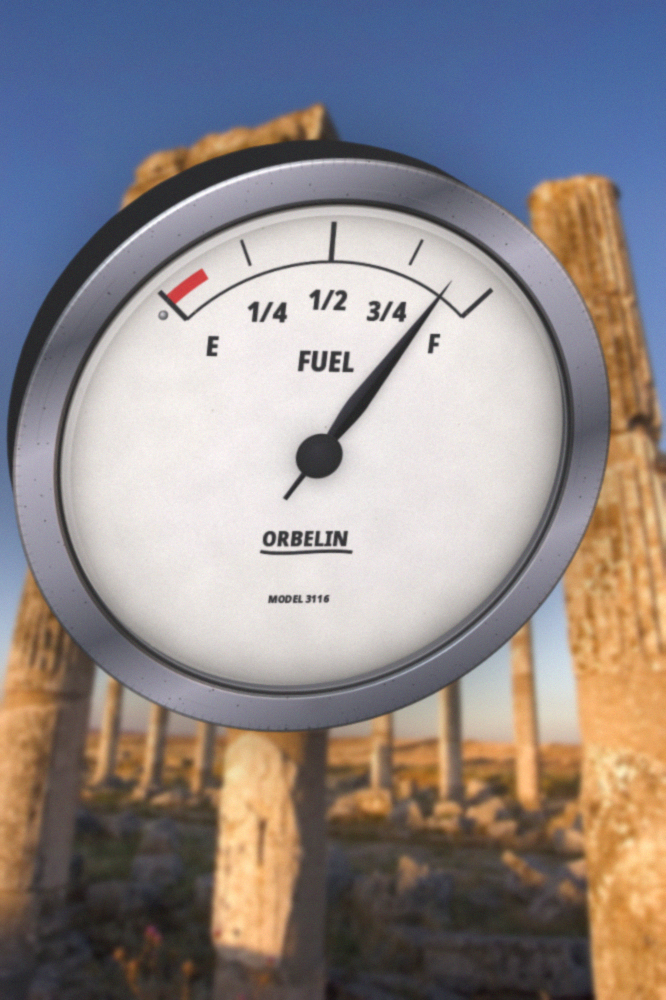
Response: 0.875
